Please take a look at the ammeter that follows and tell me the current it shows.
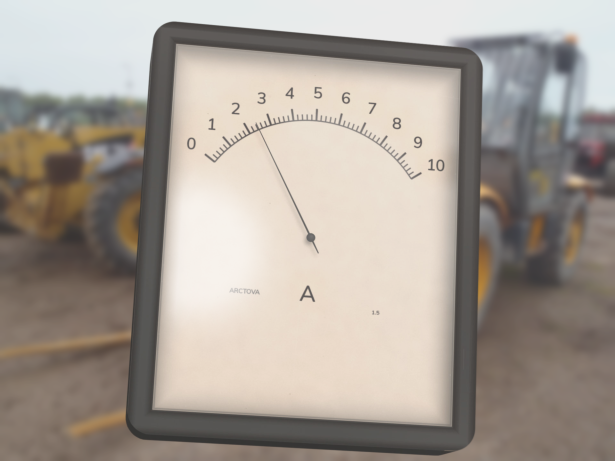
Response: 2.4 A
